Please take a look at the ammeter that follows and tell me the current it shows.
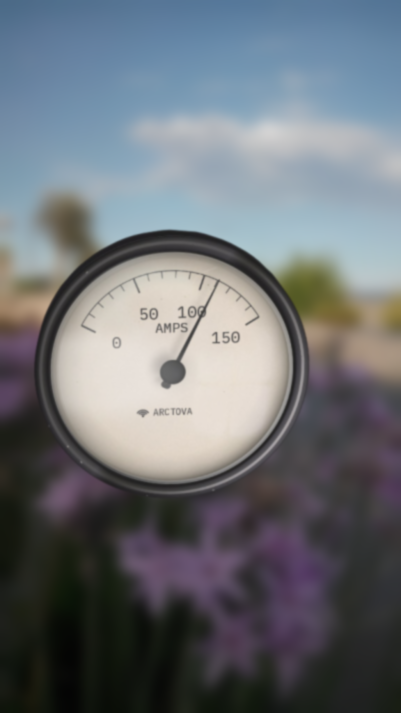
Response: 110 A
